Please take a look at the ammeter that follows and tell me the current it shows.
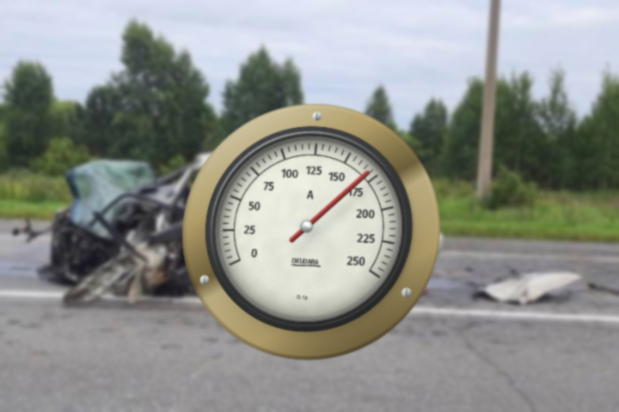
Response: 170 A
